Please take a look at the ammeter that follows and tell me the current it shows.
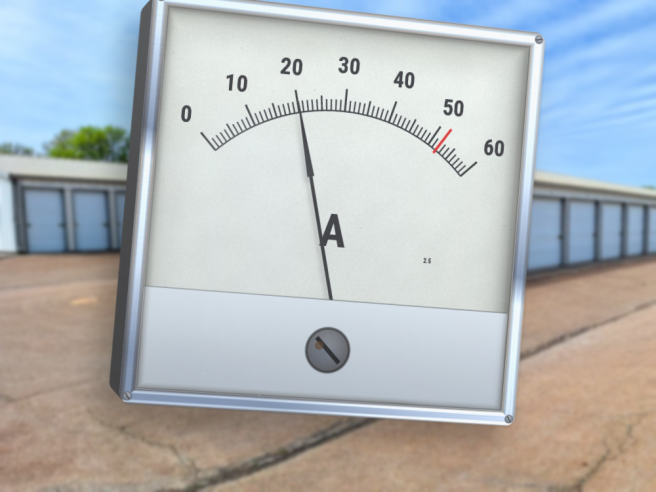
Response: 20 A
